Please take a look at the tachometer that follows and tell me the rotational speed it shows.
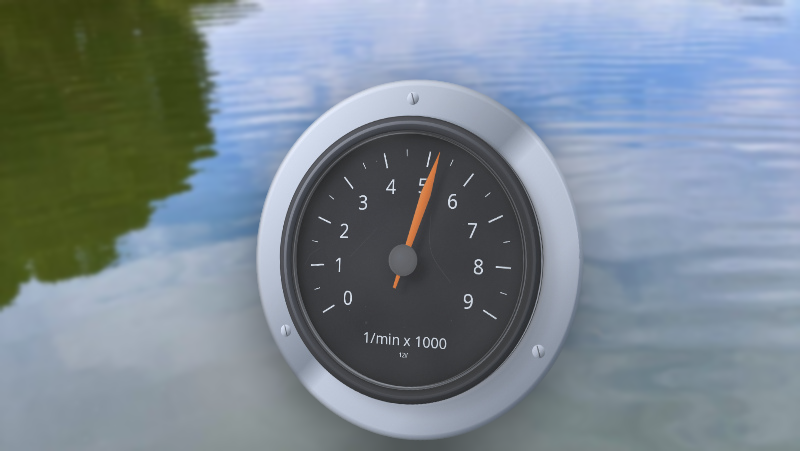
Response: 5250 rpm
